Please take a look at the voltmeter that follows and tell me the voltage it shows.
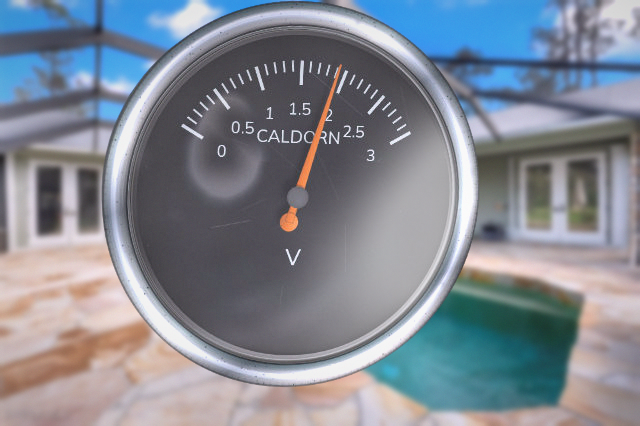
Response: 1.9 V
